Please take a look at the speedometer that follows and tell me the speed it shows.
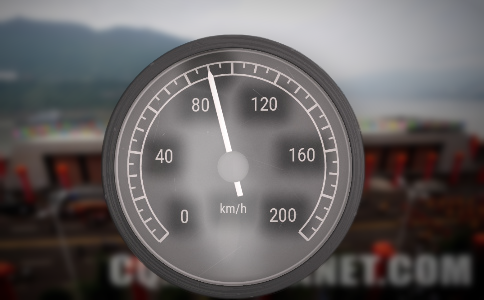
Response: 90 km/h
